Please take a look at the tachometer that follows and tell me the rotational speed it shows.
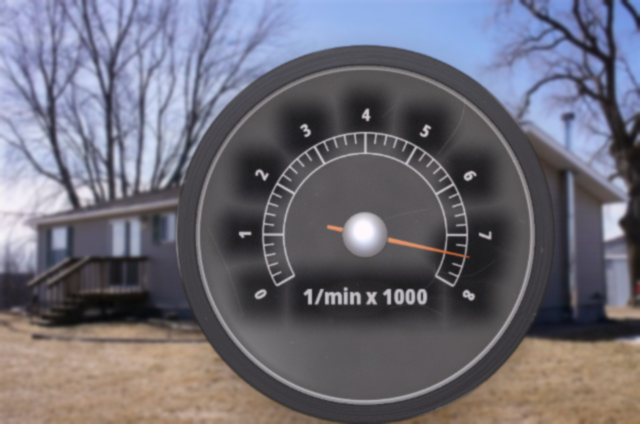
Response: 7400 rpm
